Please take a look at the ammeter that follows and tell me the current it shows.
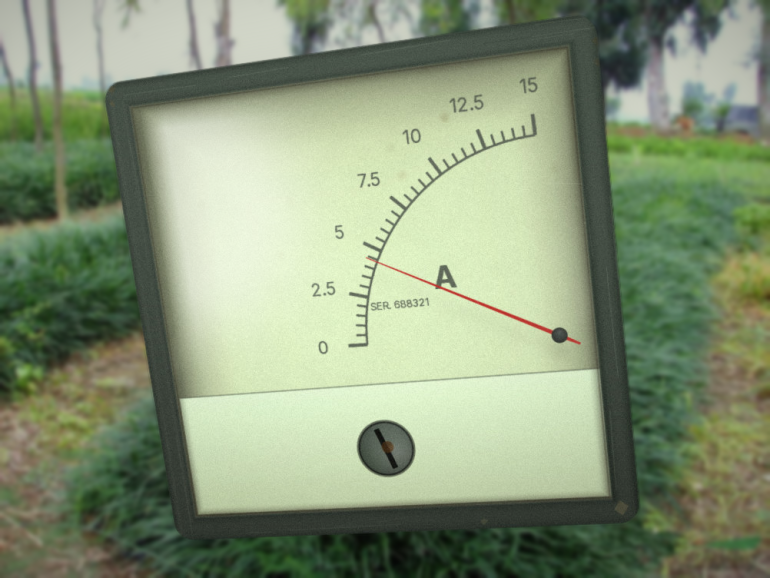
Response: 4.5 A
